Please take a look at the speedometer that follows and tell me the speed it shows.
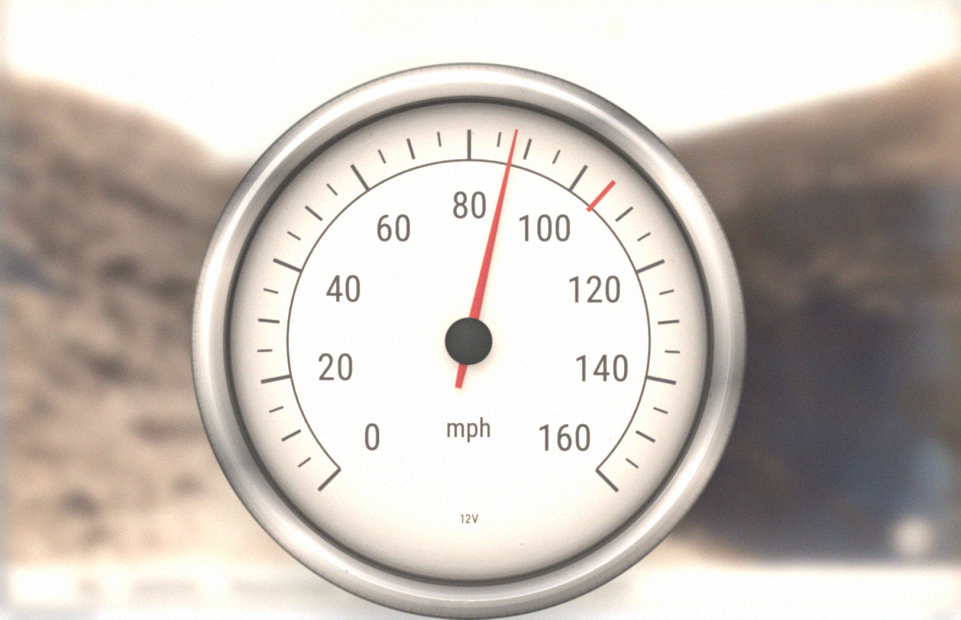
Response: 87.5 mph
